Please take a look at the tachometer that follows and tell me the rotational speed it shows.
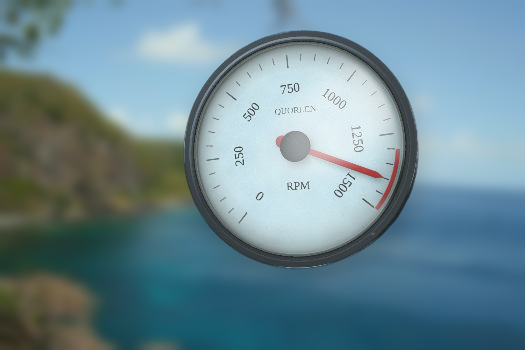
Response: 1400 rpm
